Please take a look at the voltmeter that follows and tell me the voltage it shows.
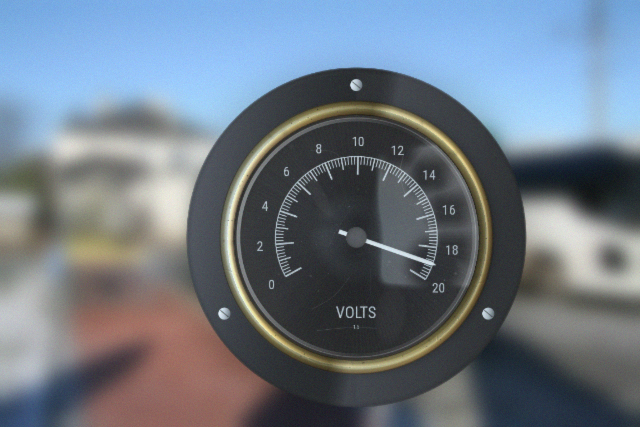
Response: 19 V
